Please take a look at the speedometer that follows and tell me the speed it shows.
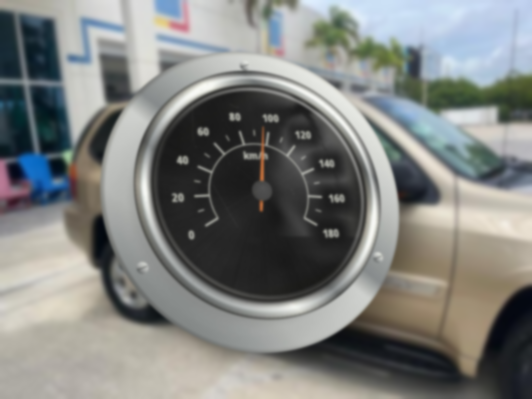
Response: 95 km/h
